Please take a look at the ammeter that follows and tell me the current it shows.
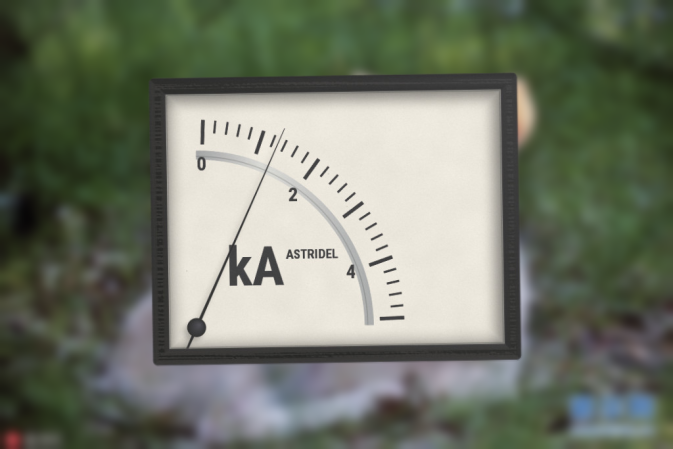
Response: 1.3 kA
